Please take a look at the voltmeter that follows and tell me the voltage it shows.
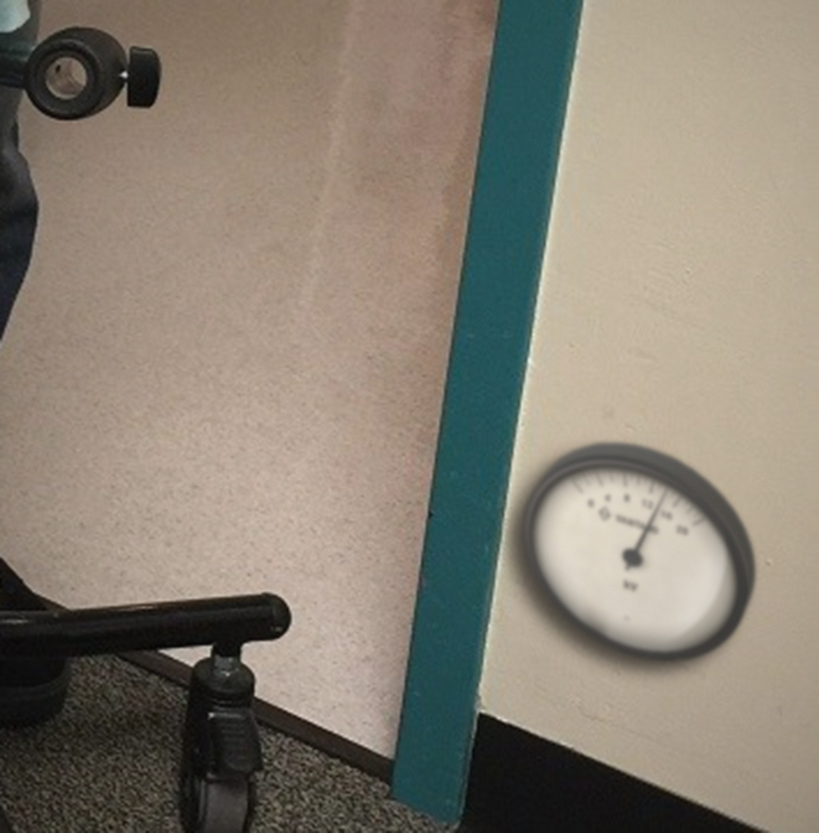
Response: 14 kV
